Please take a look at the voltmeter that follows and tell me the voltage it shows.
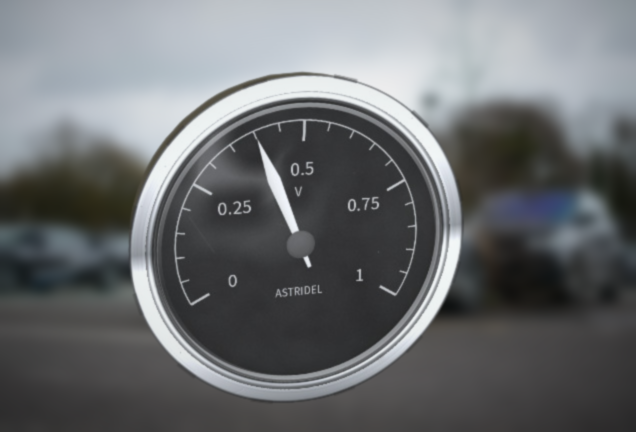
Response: 0.4 V
